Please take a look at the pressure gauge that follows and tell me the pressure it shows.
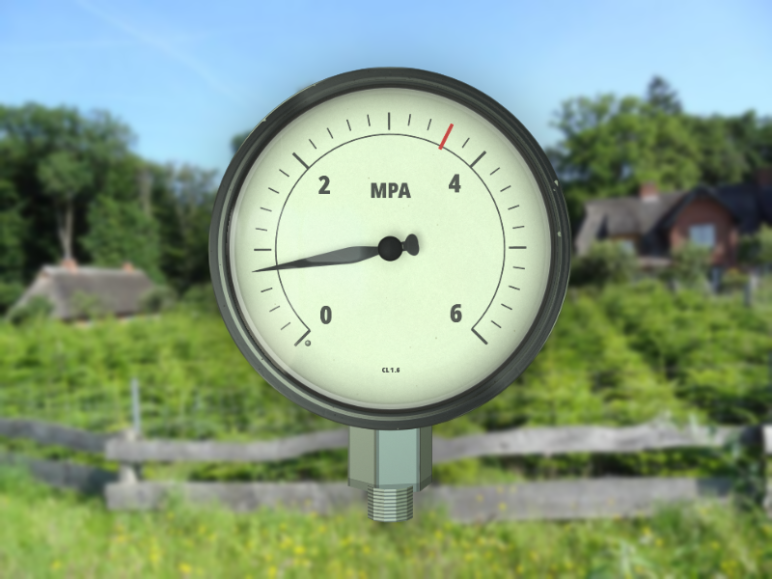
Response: 0.8 MPa
